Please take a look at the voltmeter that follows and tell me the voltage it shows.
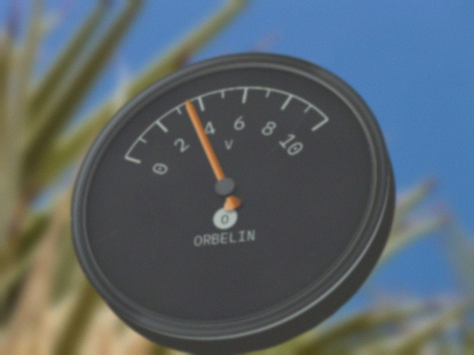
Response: 3.5 V
